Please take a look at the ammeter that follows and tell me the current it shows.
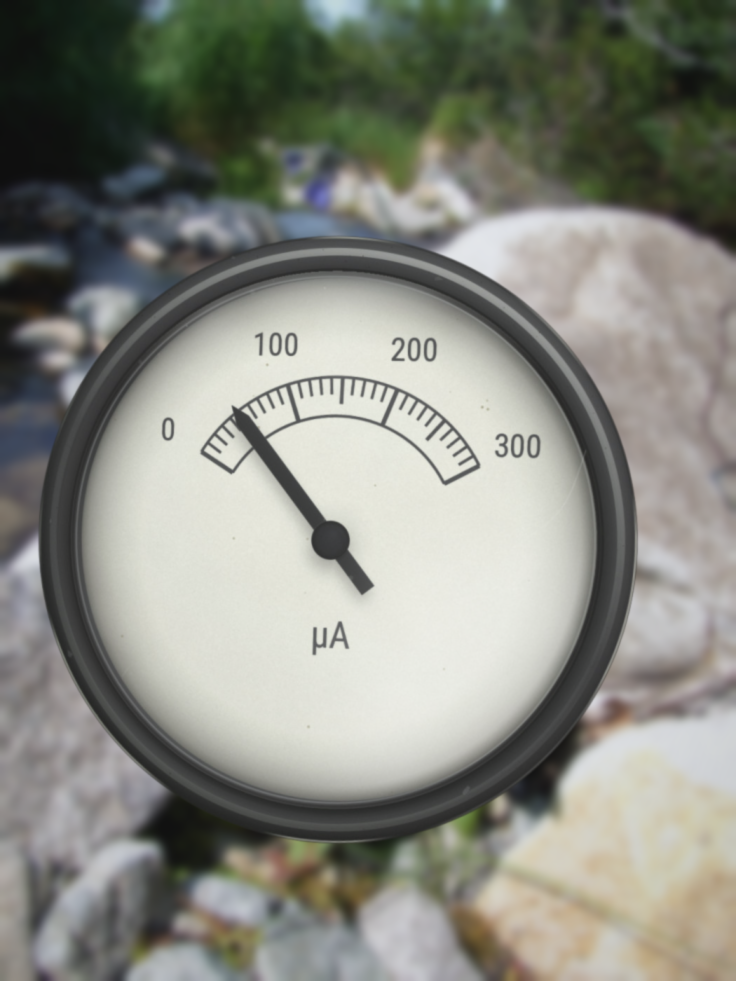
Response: 50 µA
